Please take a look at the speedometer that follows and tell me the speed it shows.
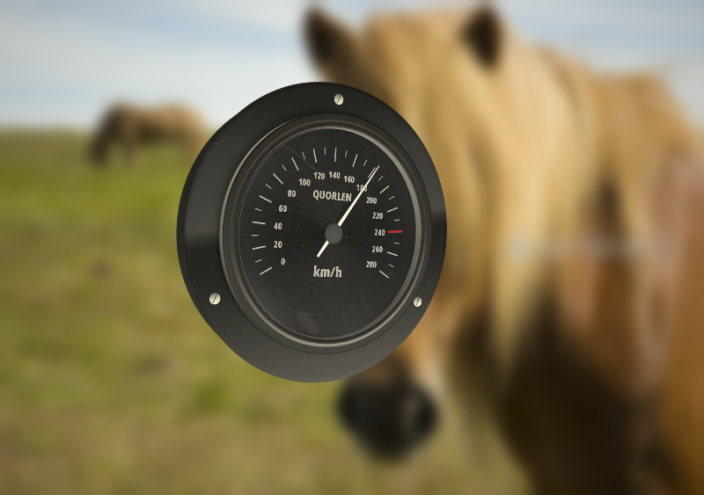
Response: 180 km/h
